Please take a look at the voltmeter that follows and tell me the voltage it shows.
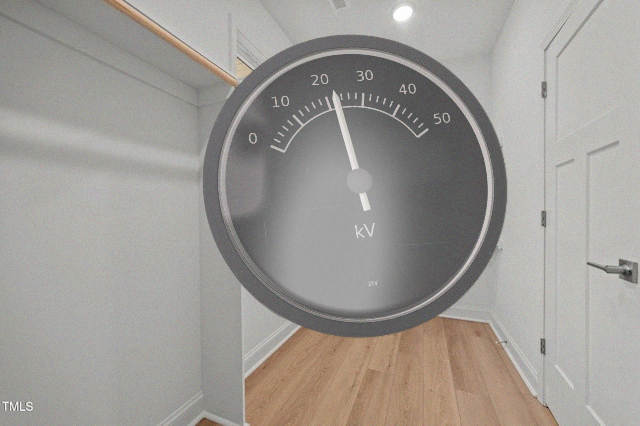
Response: 22 kV
